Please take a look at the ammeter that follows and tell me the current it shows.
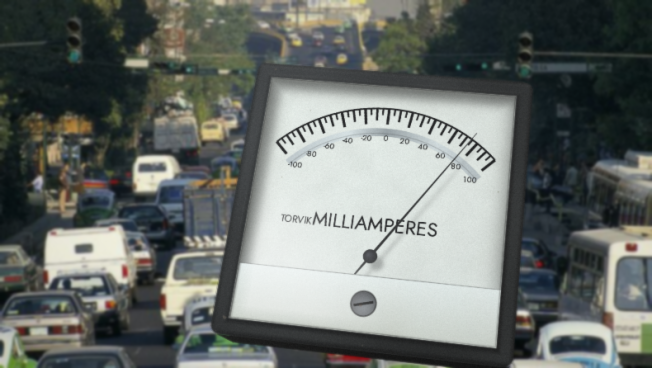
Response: 75 mA
